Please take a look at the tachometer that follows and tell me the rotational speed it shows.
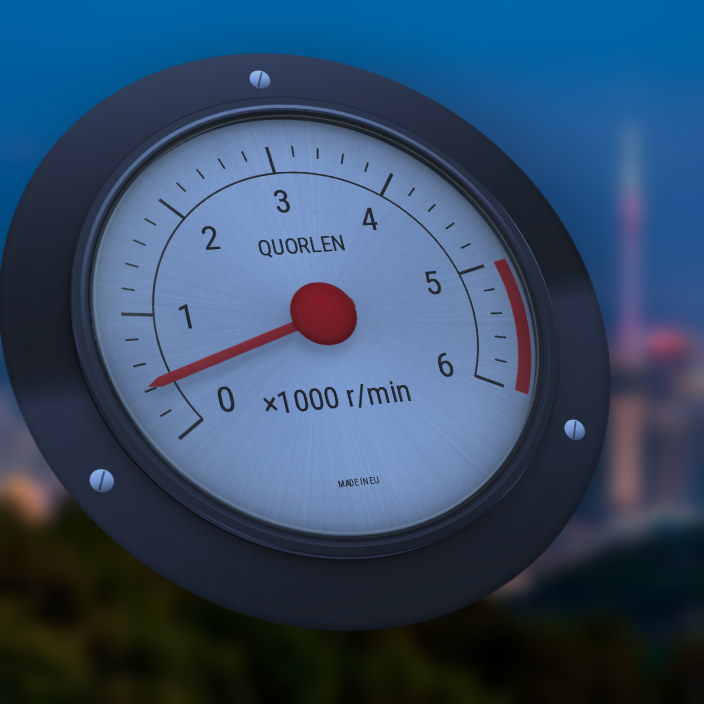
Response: 400 rpm
